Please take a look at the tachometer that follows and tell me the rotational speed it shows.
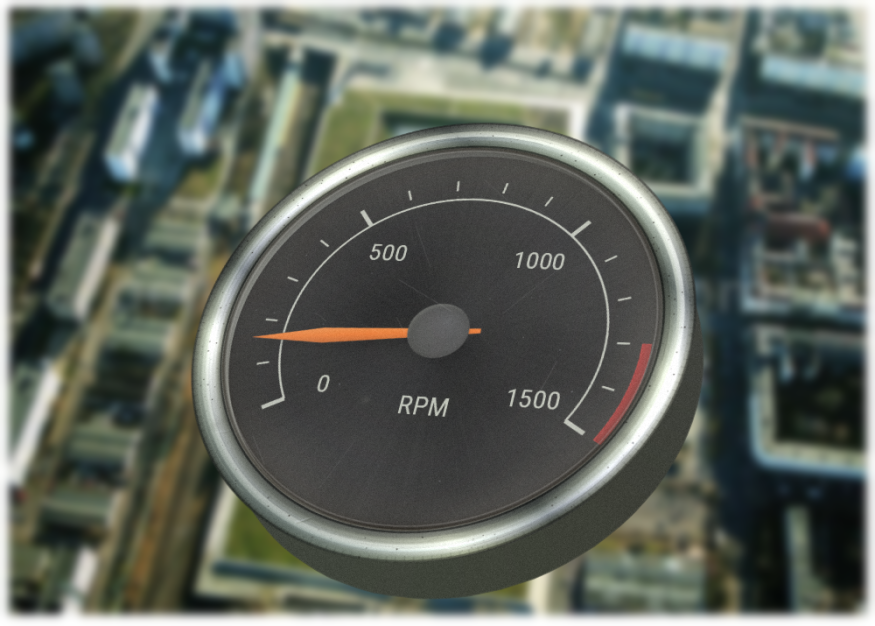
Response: 150 rpm
